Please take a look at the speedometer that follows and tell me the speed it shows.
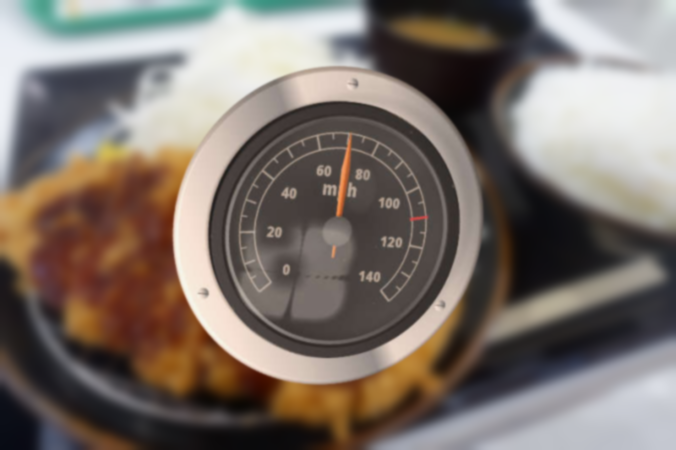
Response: 70 mph
